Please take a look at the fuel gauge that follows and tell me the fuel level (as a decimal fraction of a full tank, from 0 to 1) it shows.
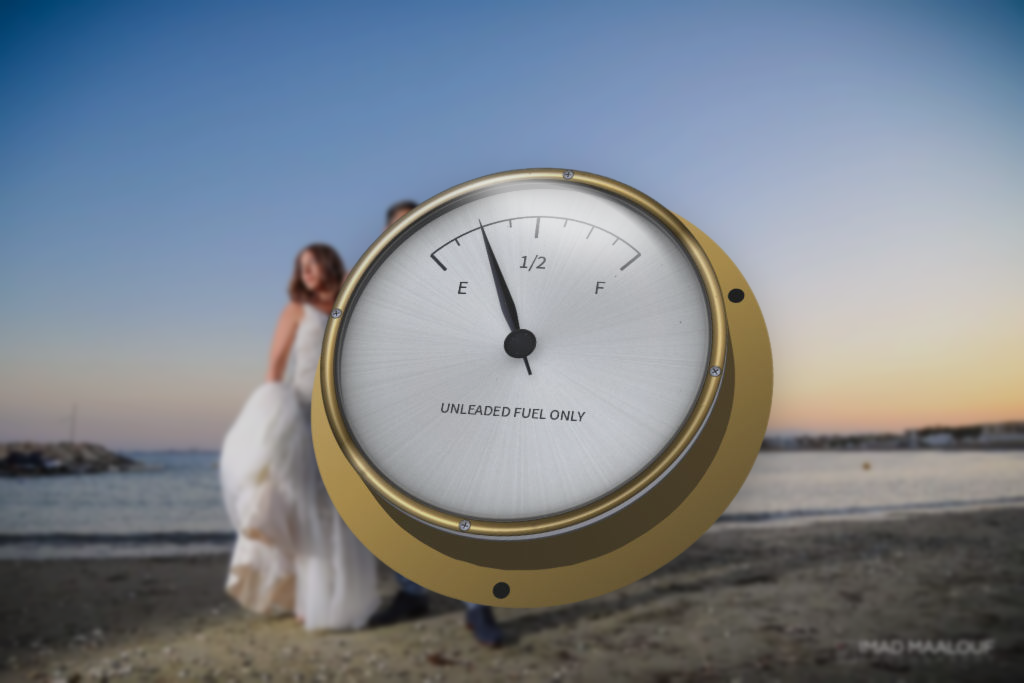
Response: 0.25
